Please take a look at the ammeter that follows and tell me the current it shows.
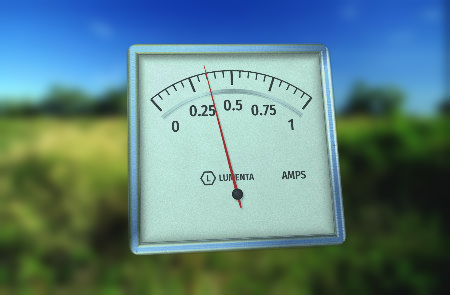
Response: 0.35 A
